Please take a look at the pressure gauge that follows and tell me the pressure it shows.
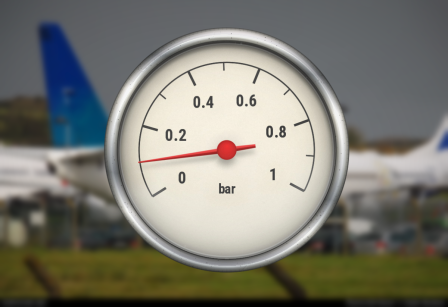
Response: 0.1 bar
